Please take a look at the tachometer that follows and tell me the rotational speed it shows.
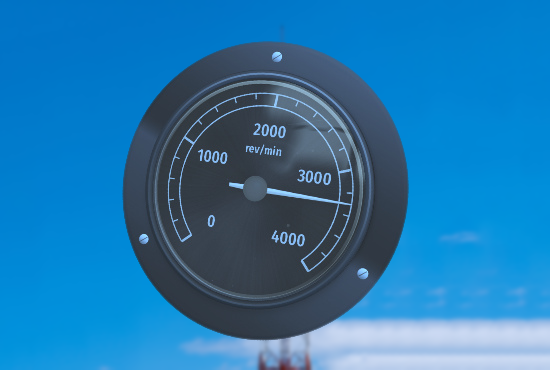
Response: 3300 rpm
